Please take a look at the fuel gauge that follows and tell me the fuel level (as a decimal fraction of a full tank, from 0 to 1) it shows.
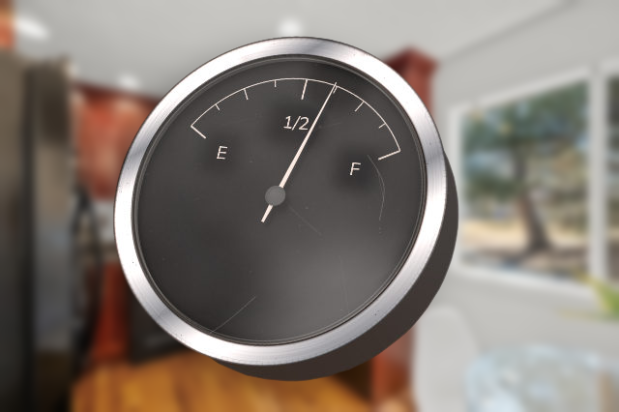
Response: 0.625
